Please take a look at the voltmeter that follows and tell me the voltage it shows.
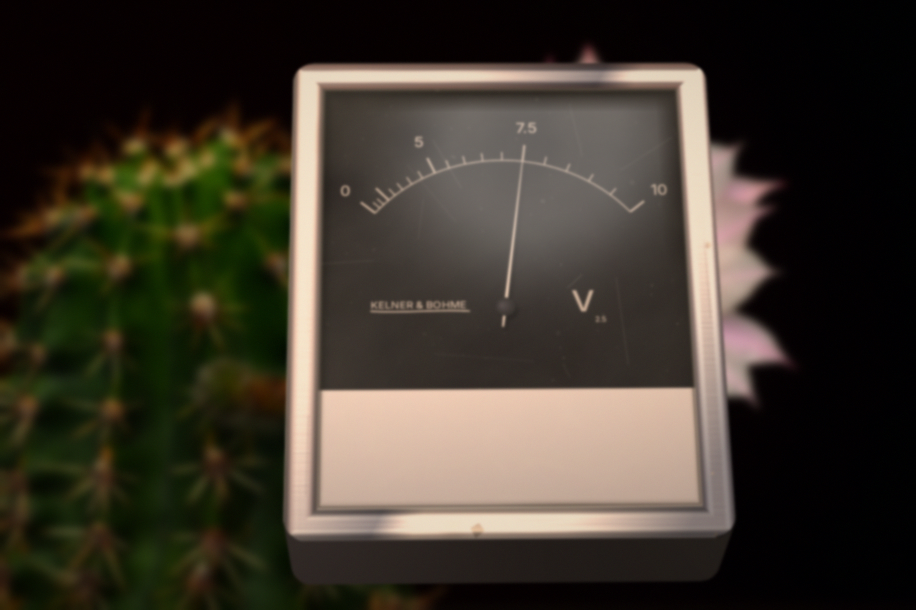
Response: 7.5 V
